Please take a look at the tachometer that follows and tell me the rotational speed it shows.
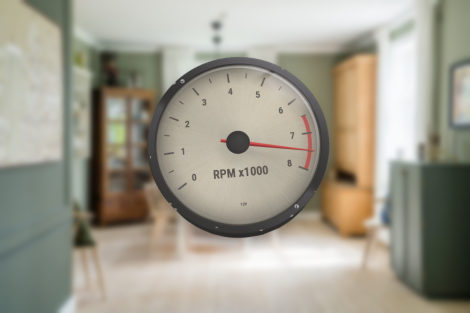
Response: 7500 rpm
